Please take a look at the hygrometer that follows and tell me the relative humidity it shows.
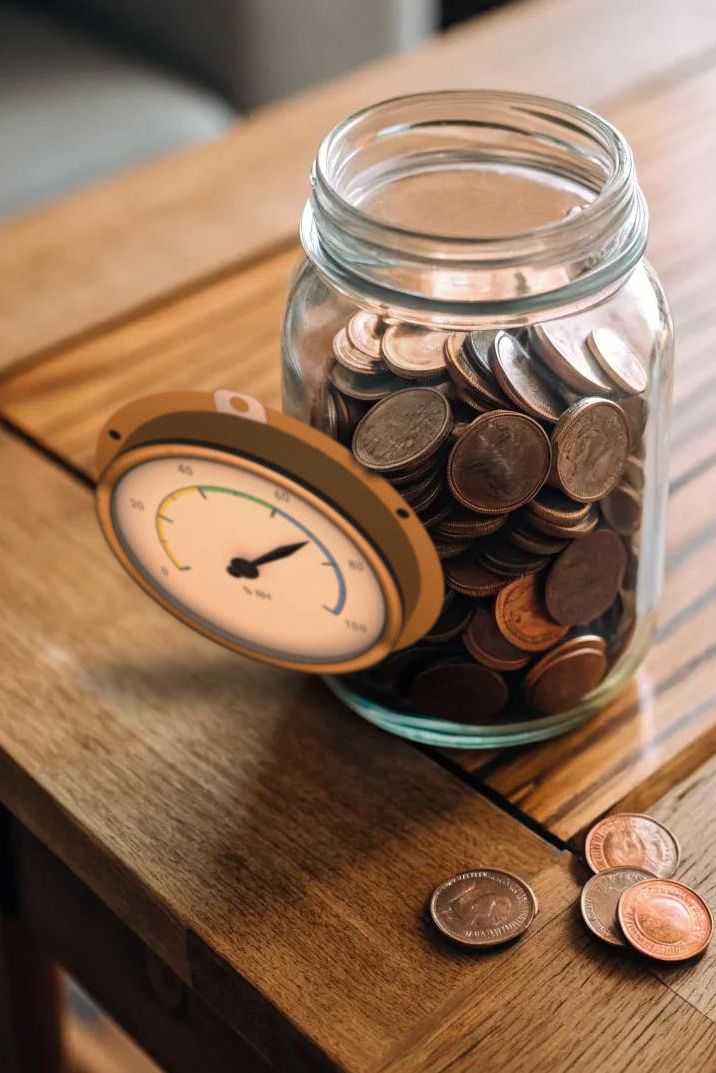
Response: 70 %
